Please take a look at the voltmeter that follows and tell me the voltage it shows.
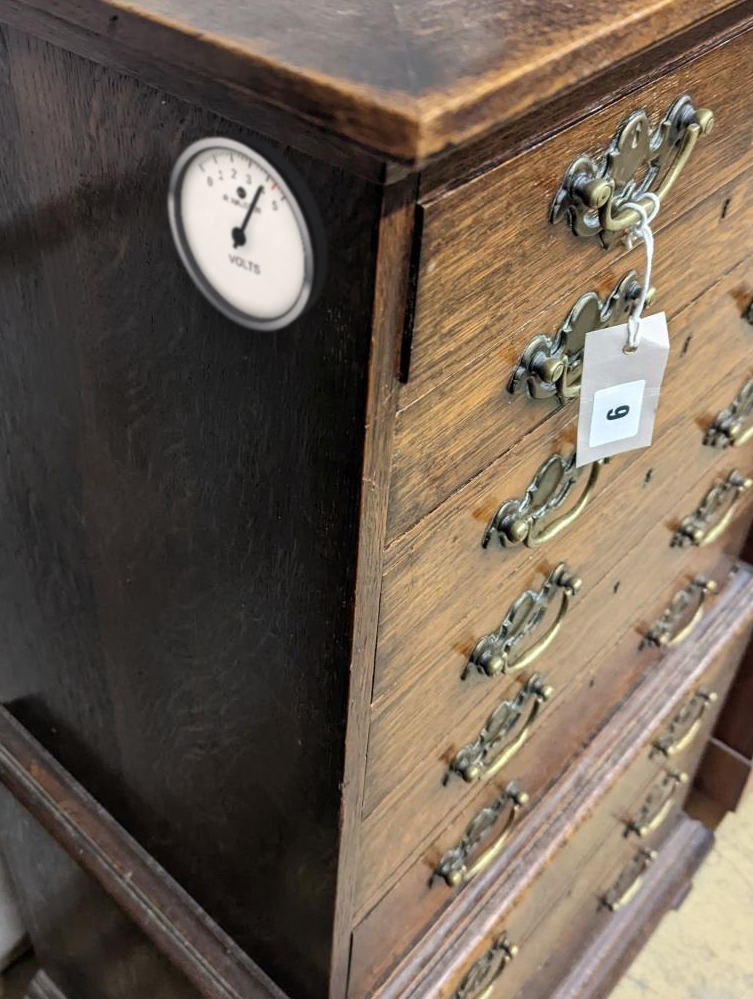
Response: 4 V
